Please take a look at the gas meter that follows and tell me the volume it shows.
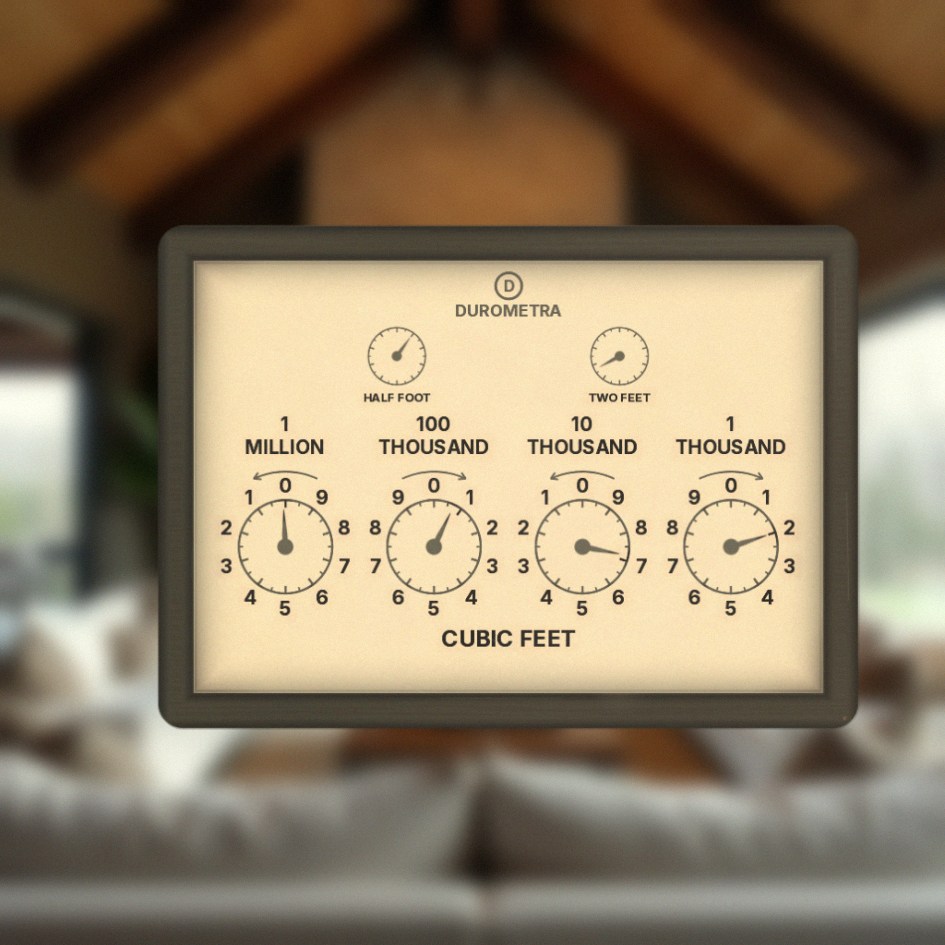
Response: 7200 ft³
